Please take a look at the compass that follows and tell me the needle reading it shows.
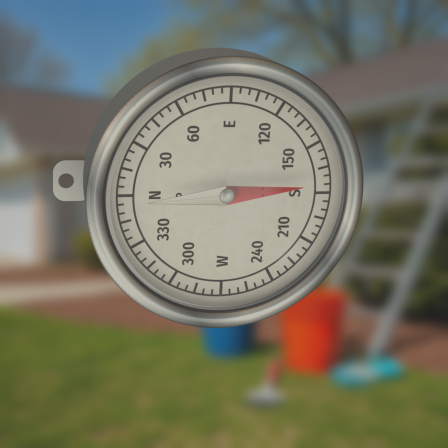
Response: 175 °
